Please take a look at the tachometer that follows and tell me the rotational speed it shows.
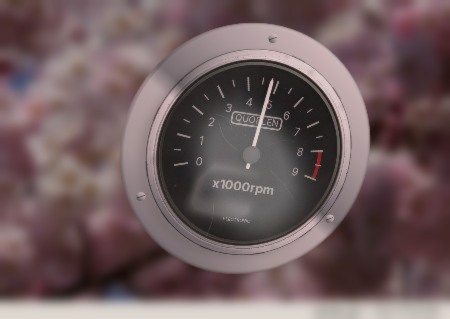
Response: 4750 rpm
